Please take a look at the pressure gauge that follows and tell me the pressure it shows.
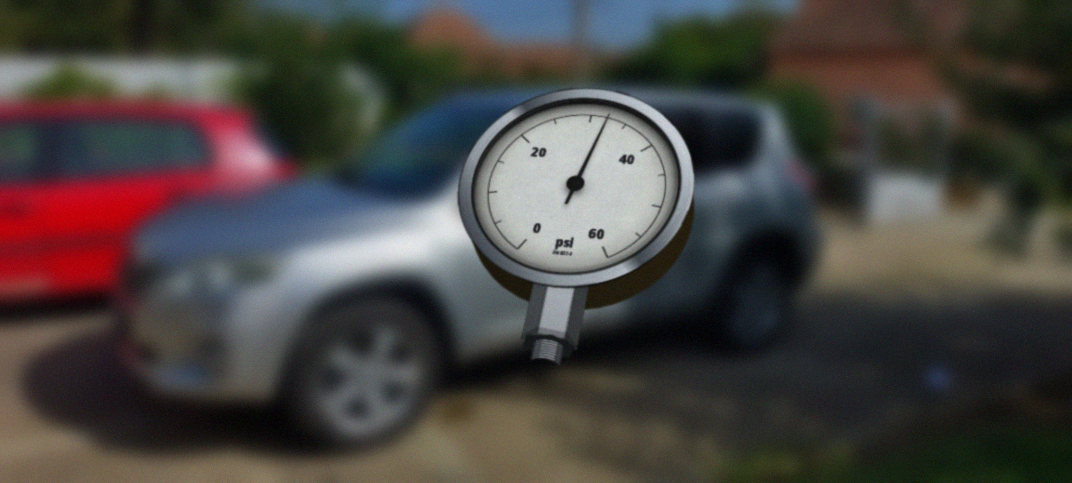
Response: 32.5 psi
